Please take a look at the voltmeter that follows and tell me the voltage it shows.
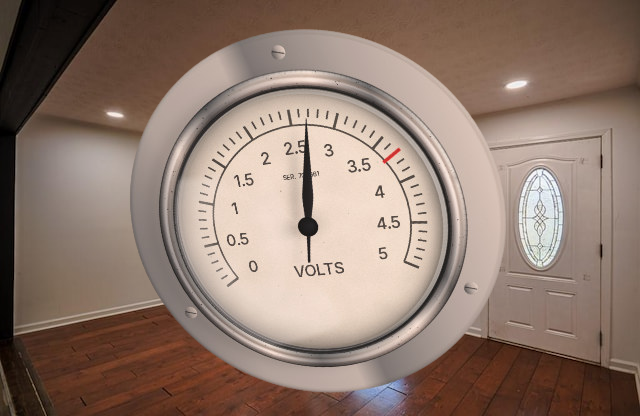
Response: 2.7 V
